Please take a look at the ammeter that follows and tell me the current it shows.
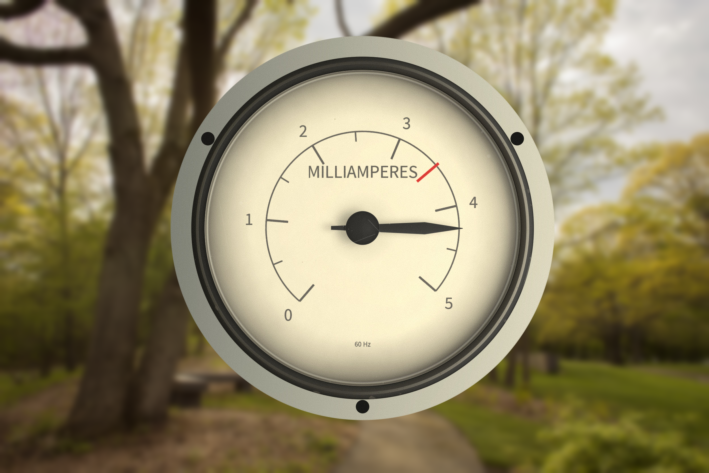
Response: 4.25 mA
